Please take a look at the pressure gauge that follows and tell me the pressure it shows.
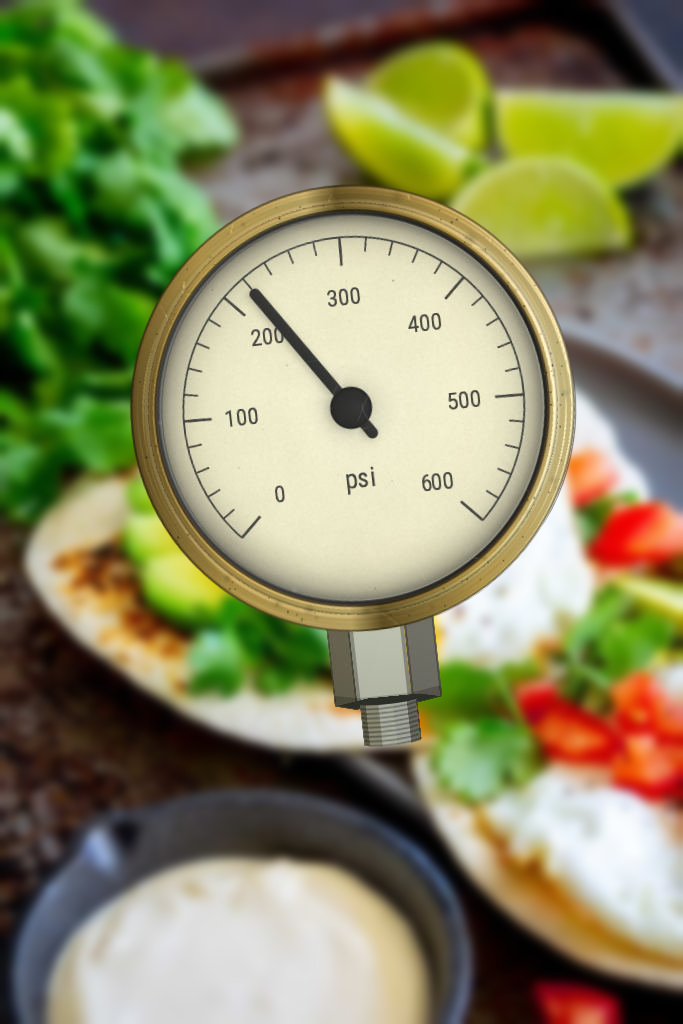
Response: 220 psi
